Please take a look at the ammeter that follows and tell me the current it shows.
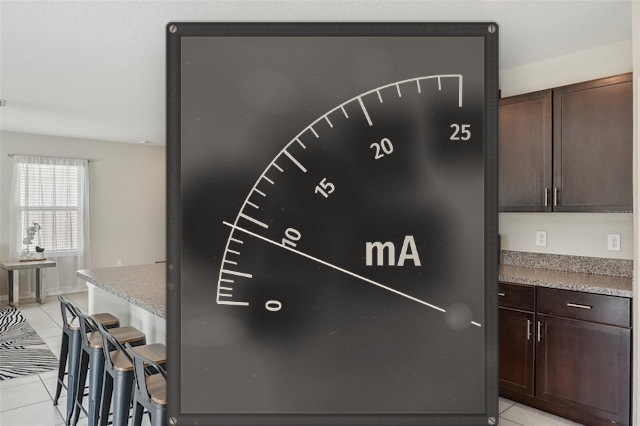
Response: 9 mA
